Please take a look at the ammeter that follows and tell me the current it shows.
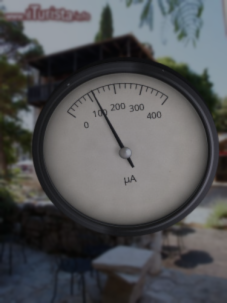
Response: 120 µA
